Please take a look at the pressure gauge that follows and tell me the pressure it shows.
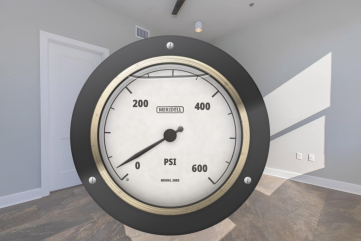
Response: 25 psi
